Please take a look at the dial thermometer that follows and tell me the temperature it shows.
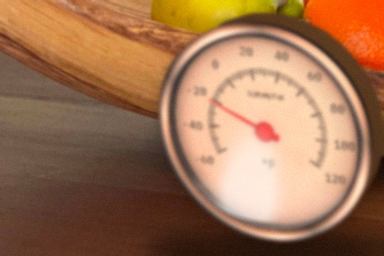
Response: -20 °F
